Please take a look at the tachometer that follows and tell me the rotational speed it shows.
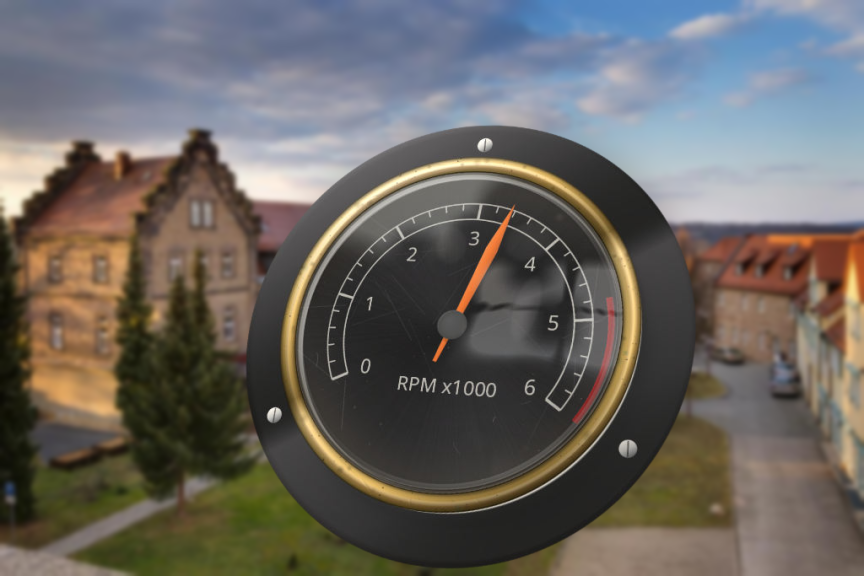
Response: 3400 rpm
